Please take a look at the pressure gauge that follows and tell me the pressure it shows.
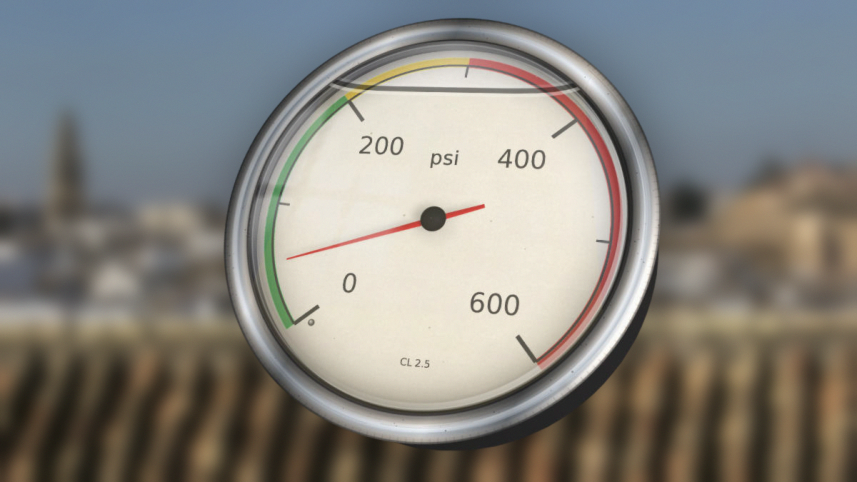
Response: 50 psi
